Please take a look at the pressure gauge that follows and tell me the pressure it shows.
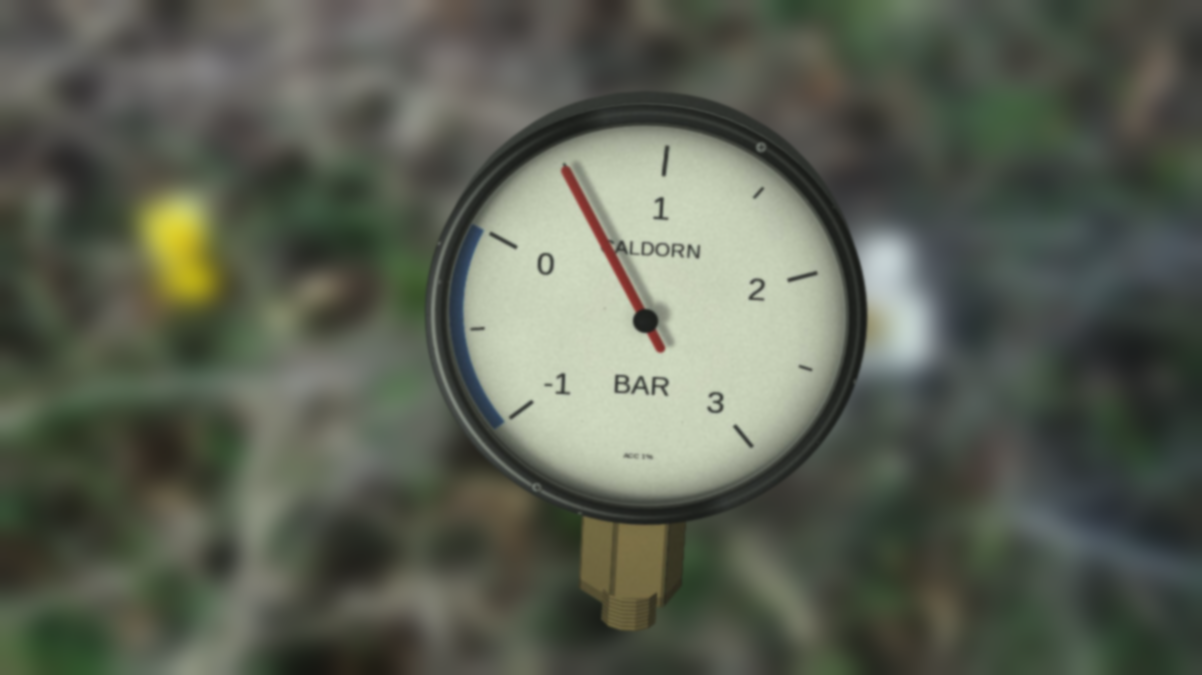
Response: 0.5 bar
